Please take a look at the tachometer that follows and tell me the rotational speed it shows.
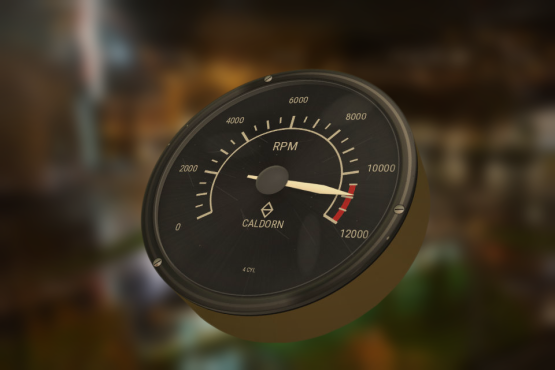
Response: 11000 rpm
